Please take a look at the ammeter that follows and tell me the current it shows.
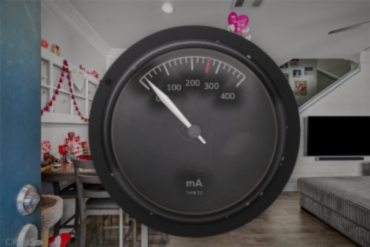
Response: 20 mA
